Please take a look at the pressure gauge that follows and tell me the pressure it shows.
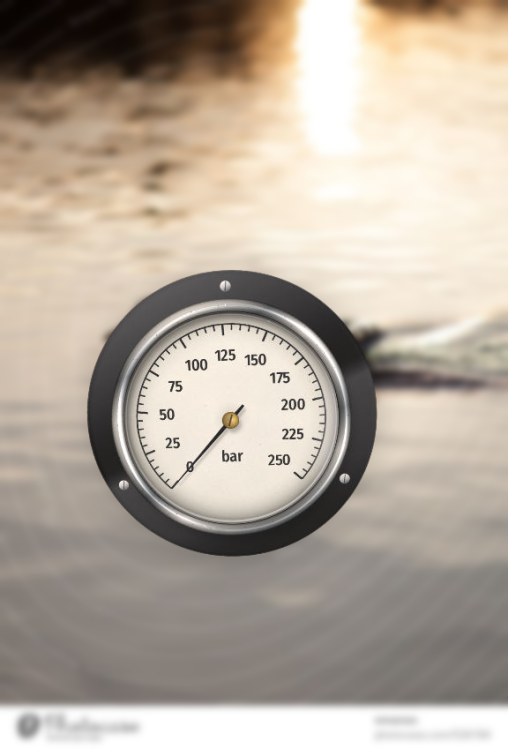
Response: 0 bar
